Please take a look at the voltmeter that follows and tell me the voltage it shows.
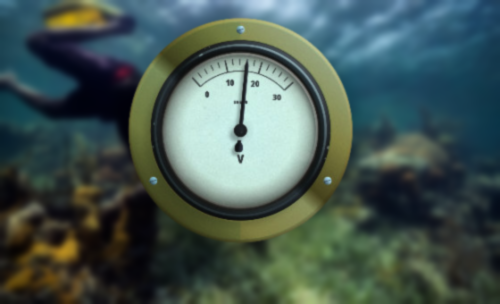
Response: 16 V
